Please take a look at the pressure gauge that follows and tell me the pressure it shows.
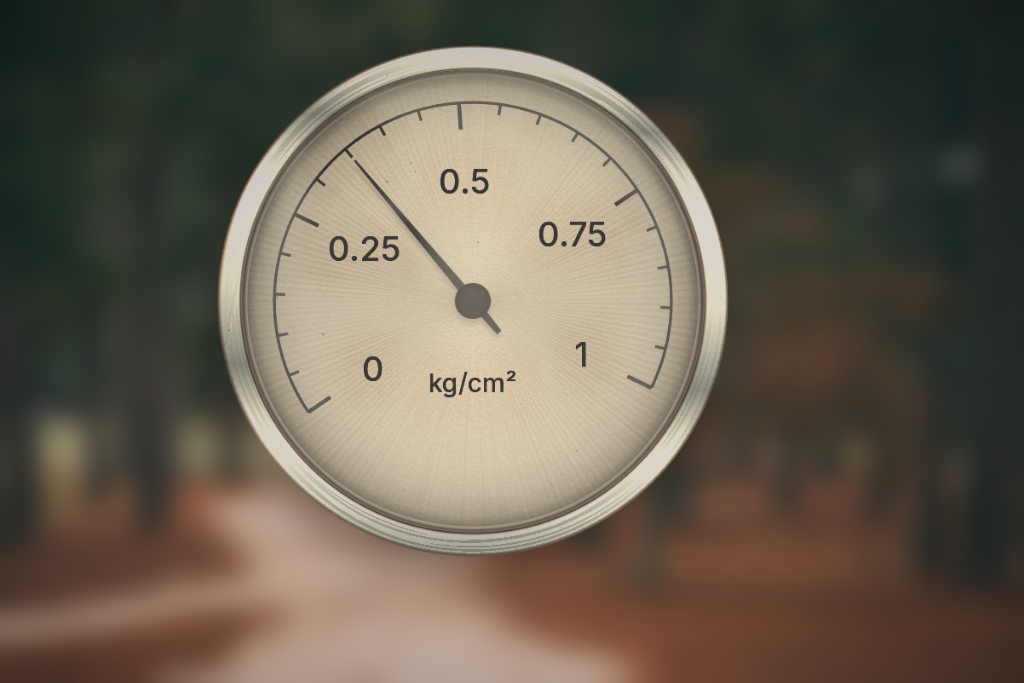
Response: 0.35 kg/cm²
